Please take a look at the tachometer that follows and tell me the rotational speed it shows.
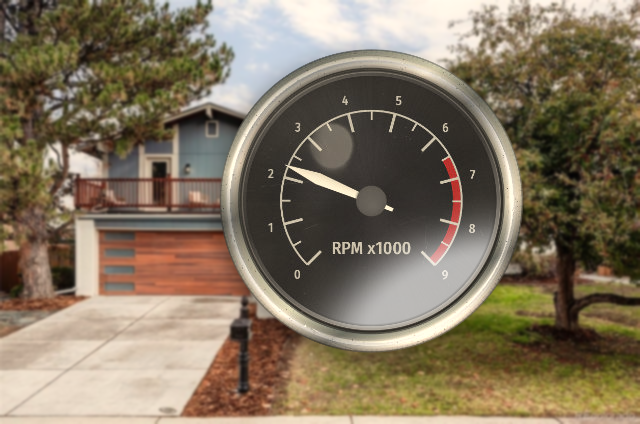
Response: 2250 rpm
